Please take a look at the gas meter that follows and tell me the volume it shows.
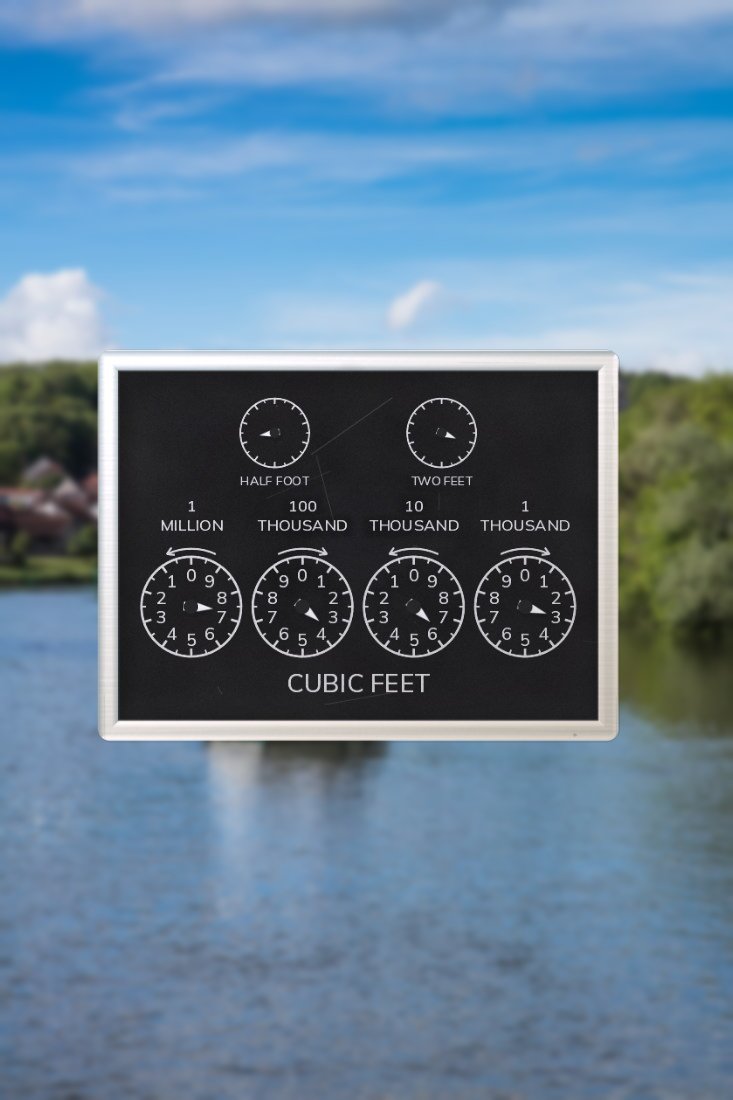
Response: 736300 ft³
